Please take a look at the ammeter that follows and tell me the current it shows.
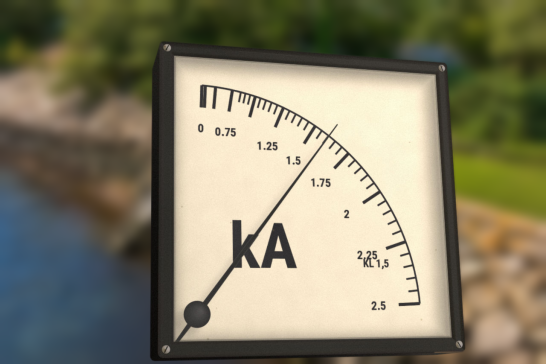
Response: 1.6 kA
